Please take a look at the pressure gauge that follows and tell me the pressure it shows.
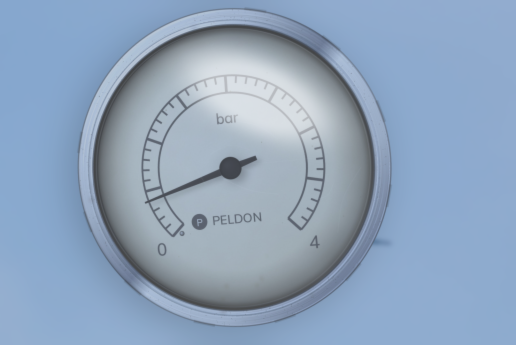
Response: 0.4 bar
